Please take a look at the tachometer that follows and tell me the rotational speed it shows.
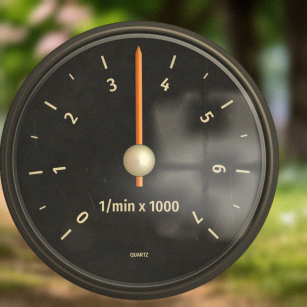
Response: 3500 rpm
